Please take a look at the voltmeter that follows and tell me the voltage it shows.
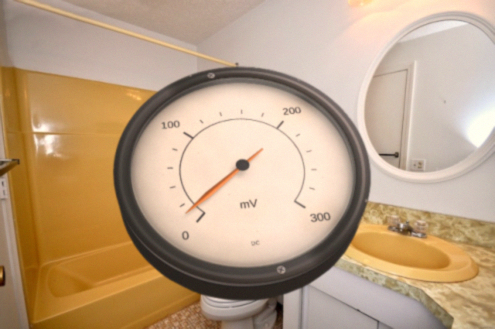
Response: 10 mV
